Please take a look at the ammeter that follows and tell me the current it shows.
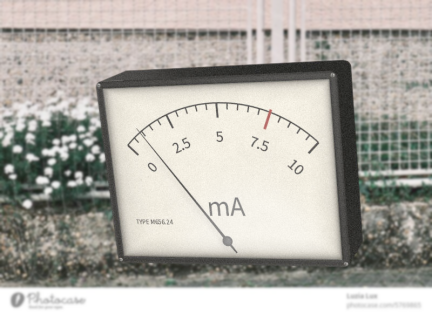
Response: 1 mA
